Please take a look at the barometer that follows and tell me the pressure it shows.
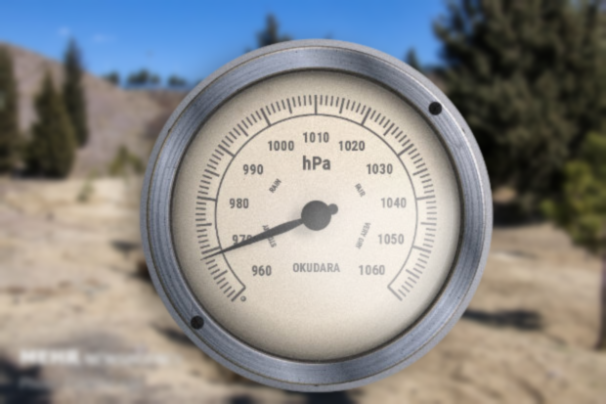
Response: 969 hPa
